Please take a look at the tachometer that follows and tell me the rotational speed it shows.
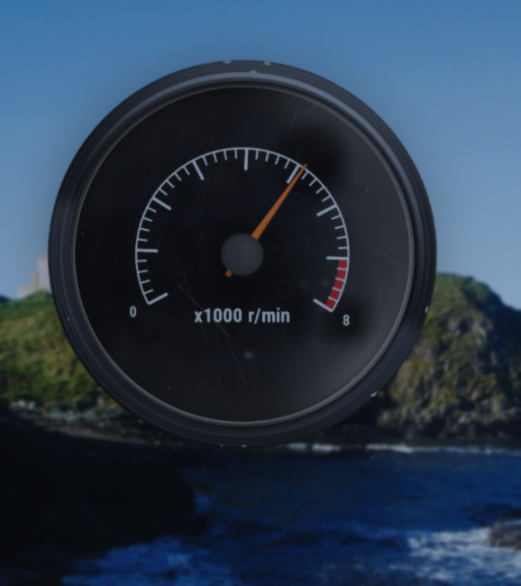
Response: 5100 rpm
